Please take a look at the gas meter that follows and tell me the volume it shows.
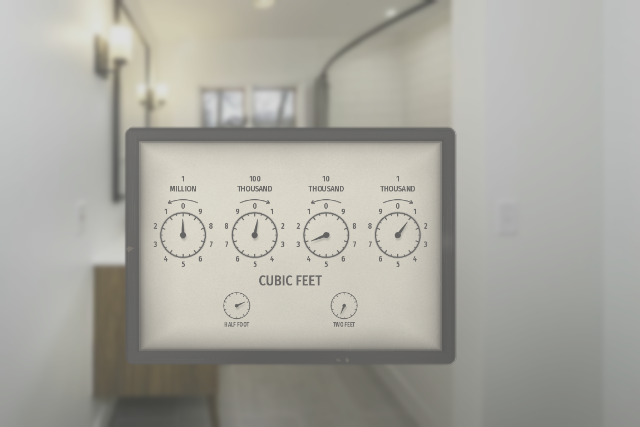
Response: 3100 ft³
